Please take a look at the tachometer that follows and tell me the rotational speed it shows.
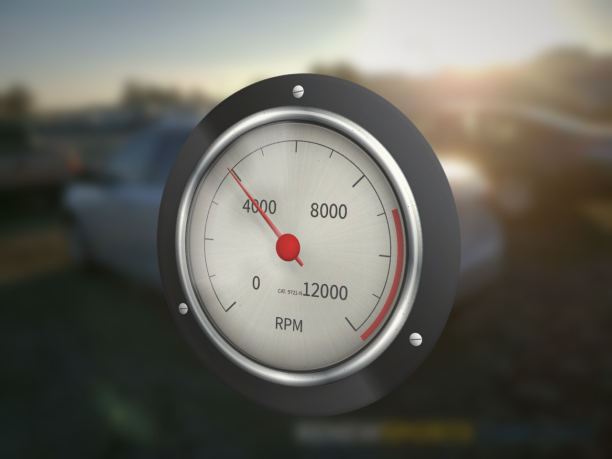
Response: 4000 rpm
